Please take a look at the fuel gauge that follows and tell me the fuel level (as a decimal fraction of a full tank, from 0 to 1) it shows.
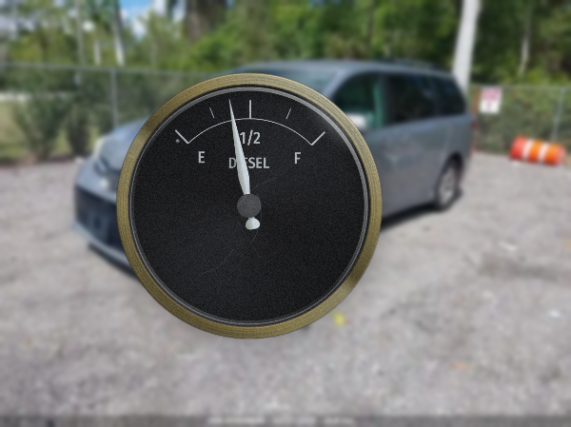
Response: 0.375
